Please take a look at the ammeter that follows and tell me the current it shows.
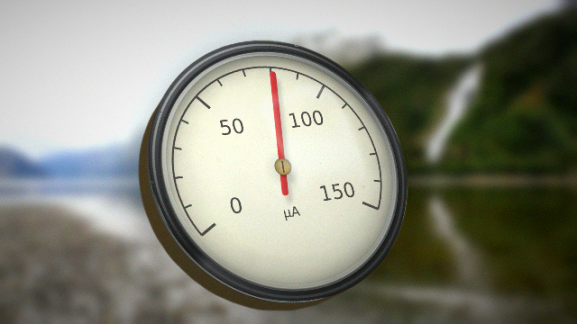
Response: 80 µA
